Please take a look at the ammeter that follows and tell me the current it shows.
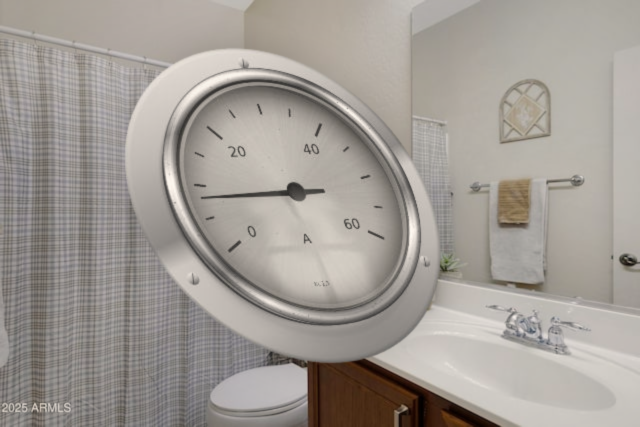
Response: 7.5 A
